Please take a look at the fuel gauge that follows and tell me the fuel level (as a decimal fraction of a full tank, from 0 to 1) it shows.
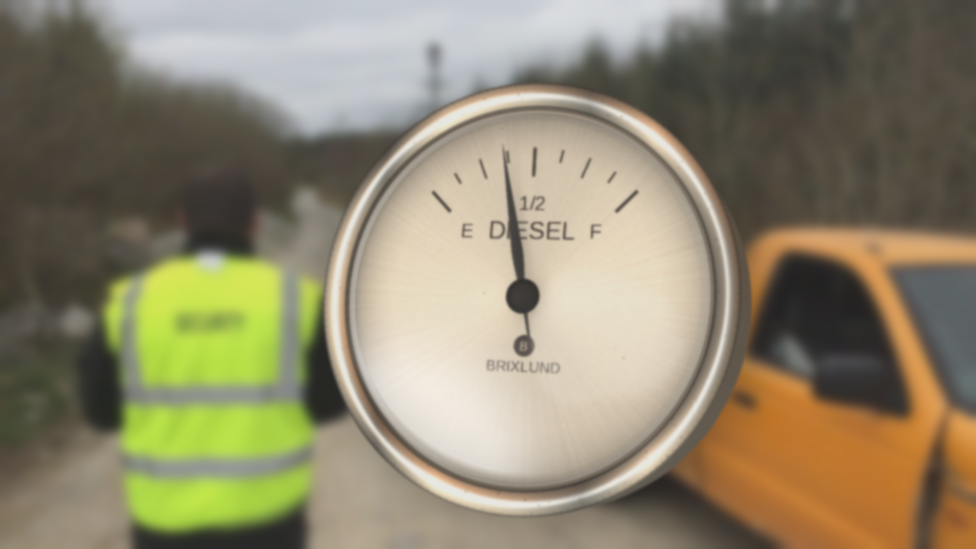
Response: 0.375
